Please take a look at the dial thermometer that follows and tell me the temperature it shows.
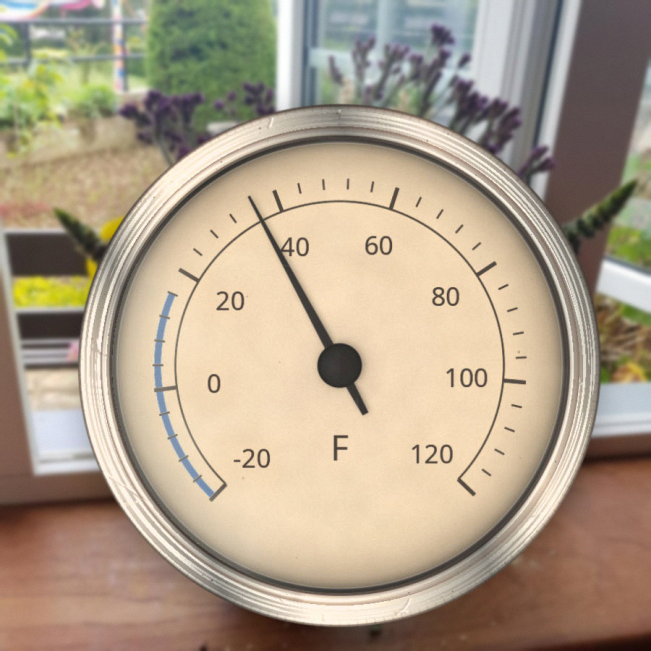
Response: 36 °F
